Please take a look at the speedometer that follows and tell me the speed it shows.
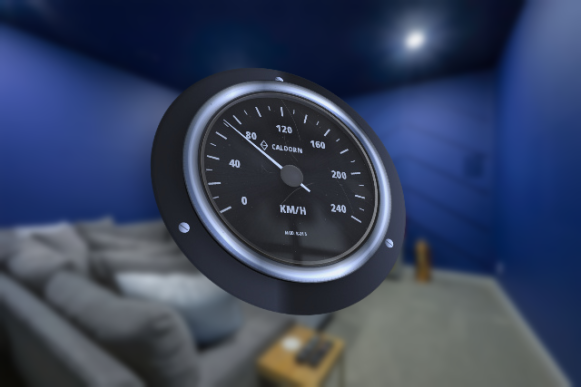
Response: 70 km/h
